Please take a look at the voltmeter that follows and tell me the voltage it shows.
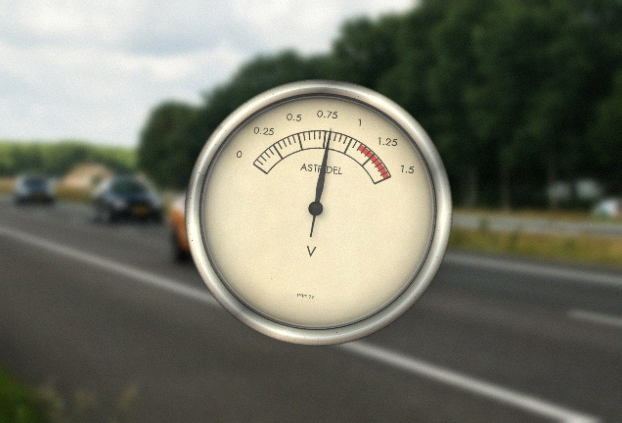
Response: 0.8 V
